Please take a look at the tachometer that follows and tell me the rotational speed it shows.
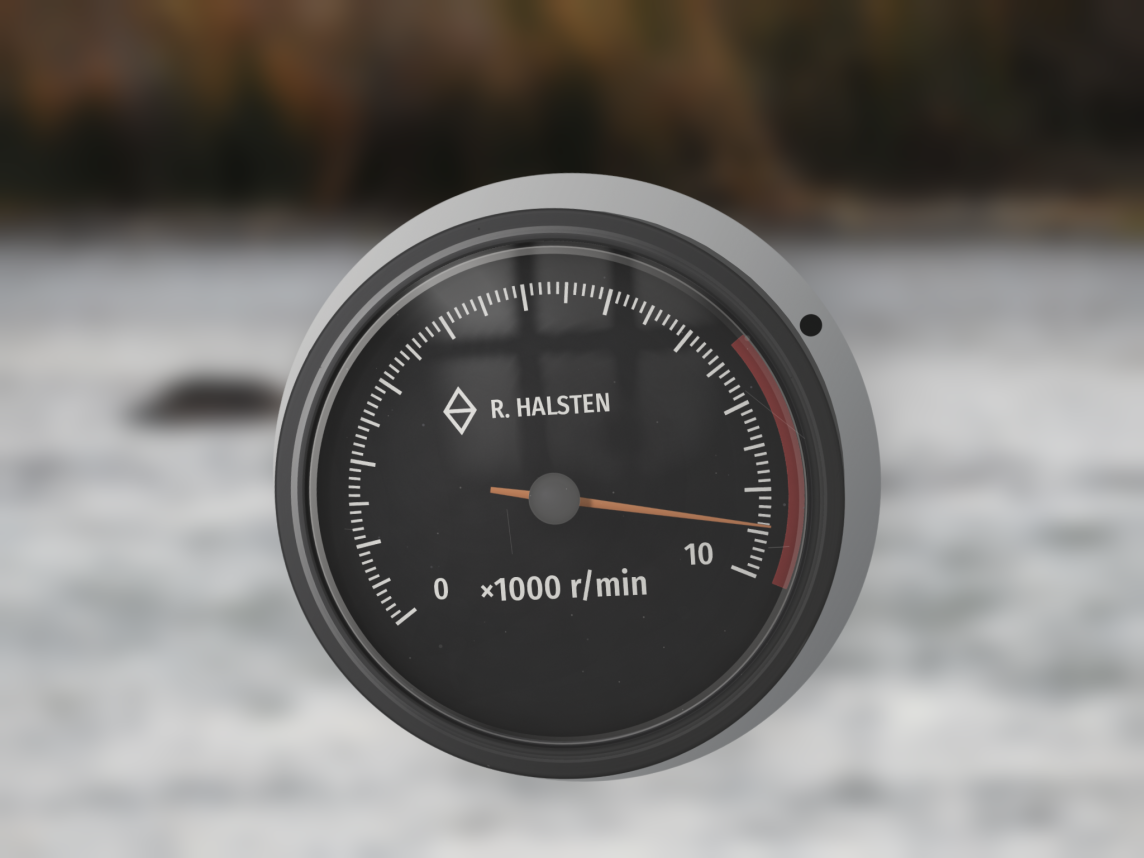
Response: 9400 rpm
